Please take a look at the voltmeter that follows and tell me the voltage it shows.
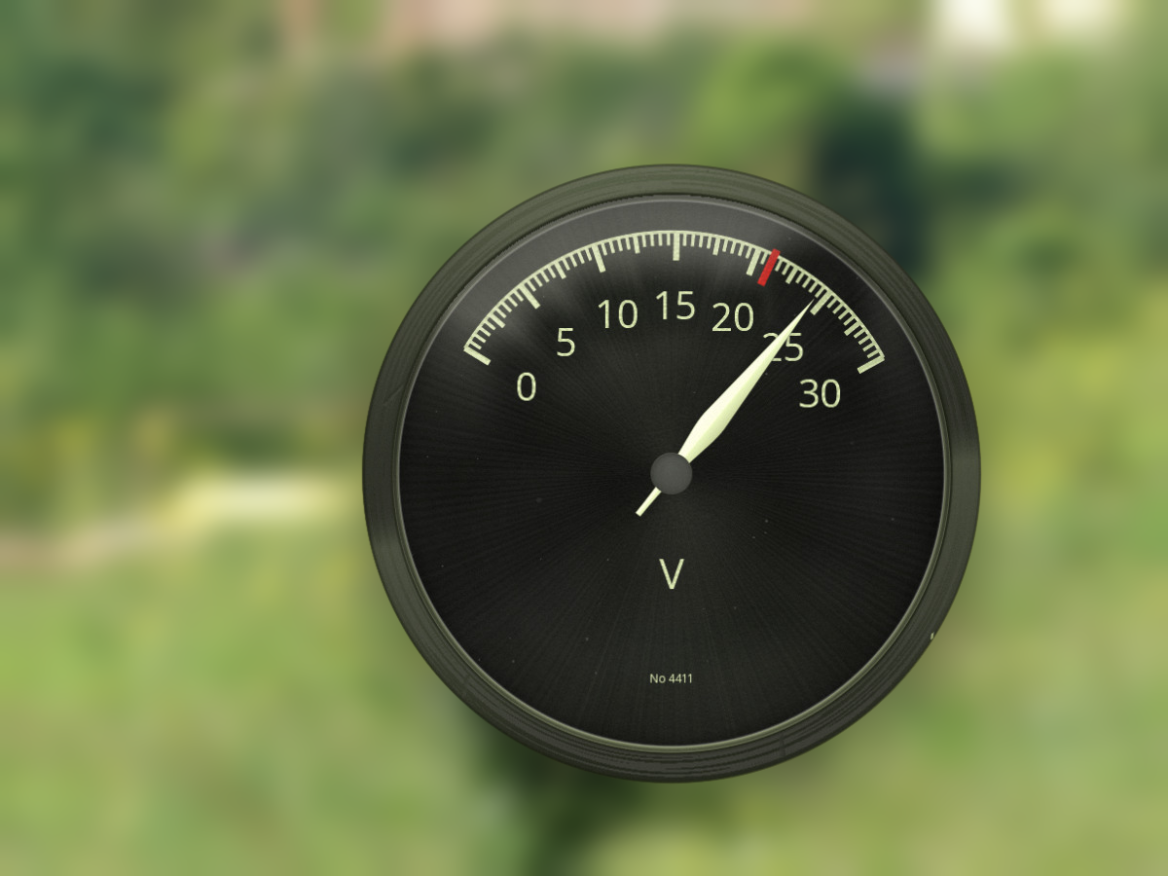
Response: 24.5 V
